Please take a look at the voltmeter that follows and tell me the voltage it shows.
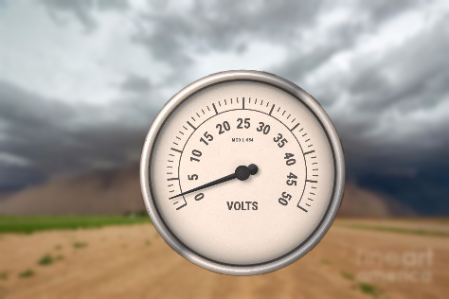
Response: 2 V
